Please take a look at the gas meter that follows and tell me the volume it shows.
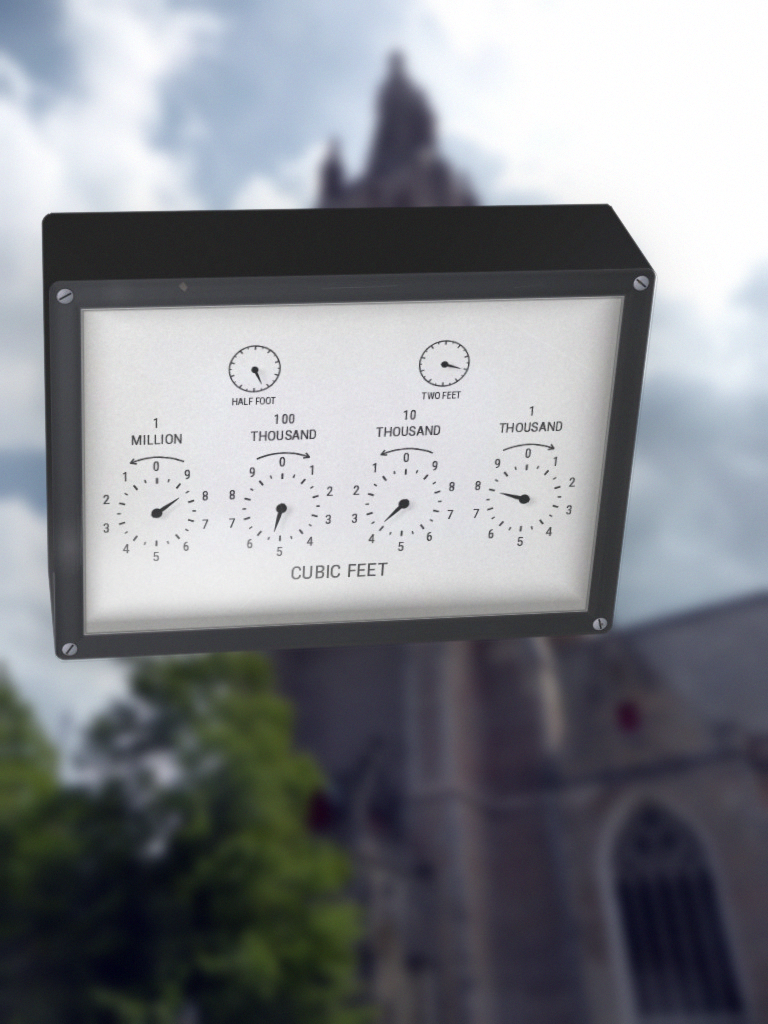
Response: 853800 ft³
